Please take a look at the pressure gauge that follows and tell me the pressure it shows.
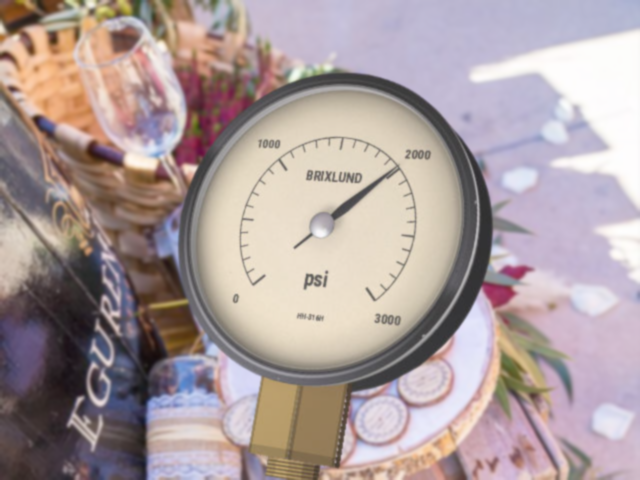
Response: 2000 psi
